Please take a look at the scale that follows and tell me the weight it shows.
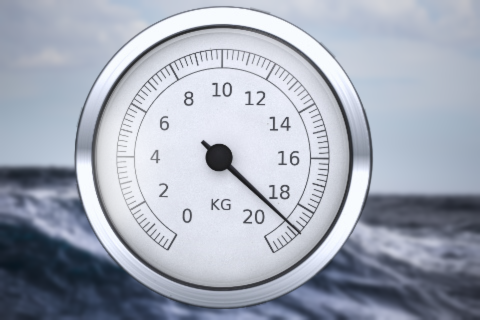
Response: 18.8 kg
